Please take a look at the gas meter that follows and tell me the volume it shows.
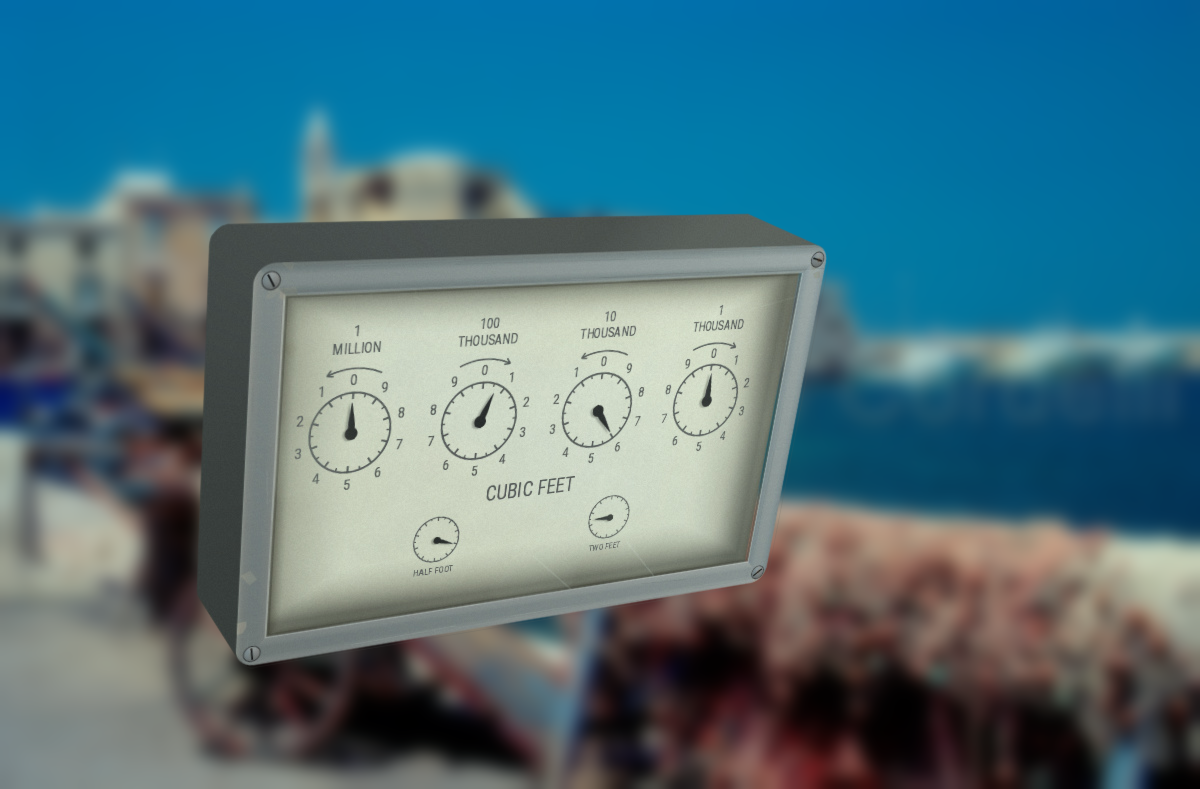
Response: 6000 ft³
